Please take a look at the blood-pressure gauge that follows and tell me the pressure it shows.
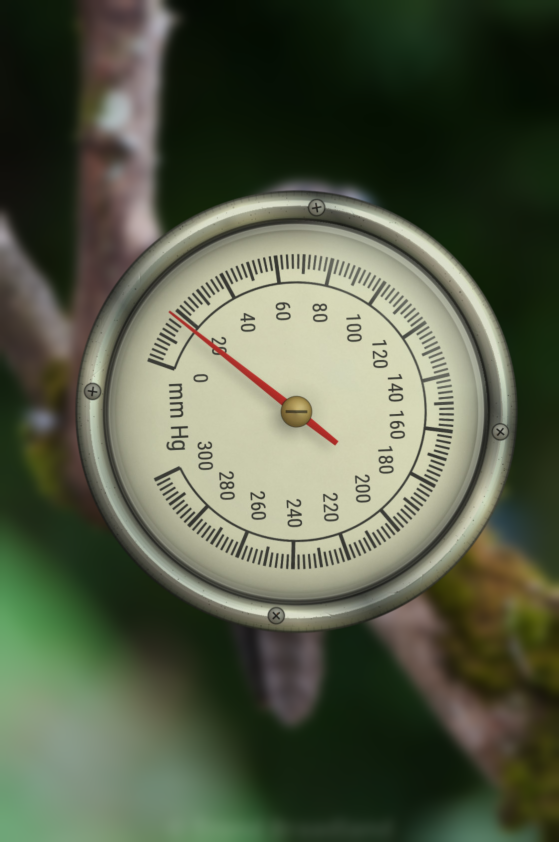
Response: 18 mmHg
